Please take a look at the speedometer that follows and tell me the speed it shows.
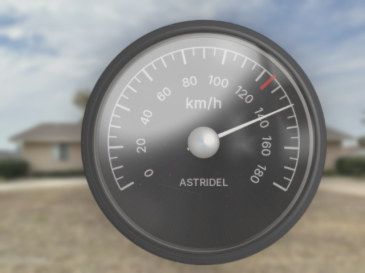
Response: 140 km/h
